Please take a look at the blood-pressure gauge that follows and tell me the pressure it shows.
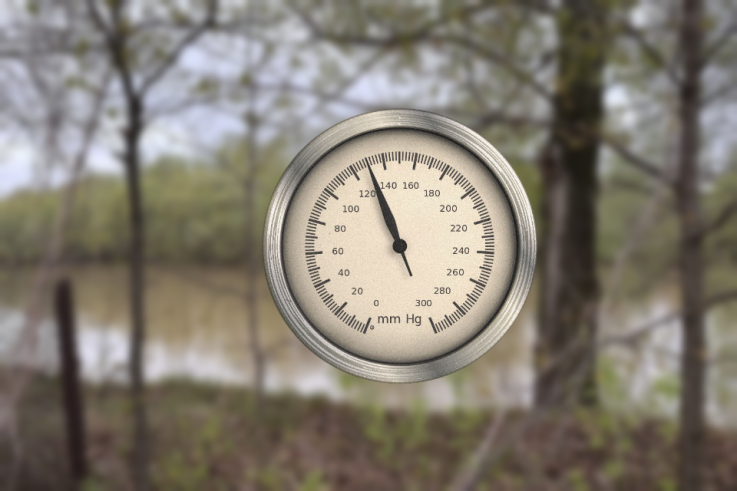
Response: 130 mmHg
